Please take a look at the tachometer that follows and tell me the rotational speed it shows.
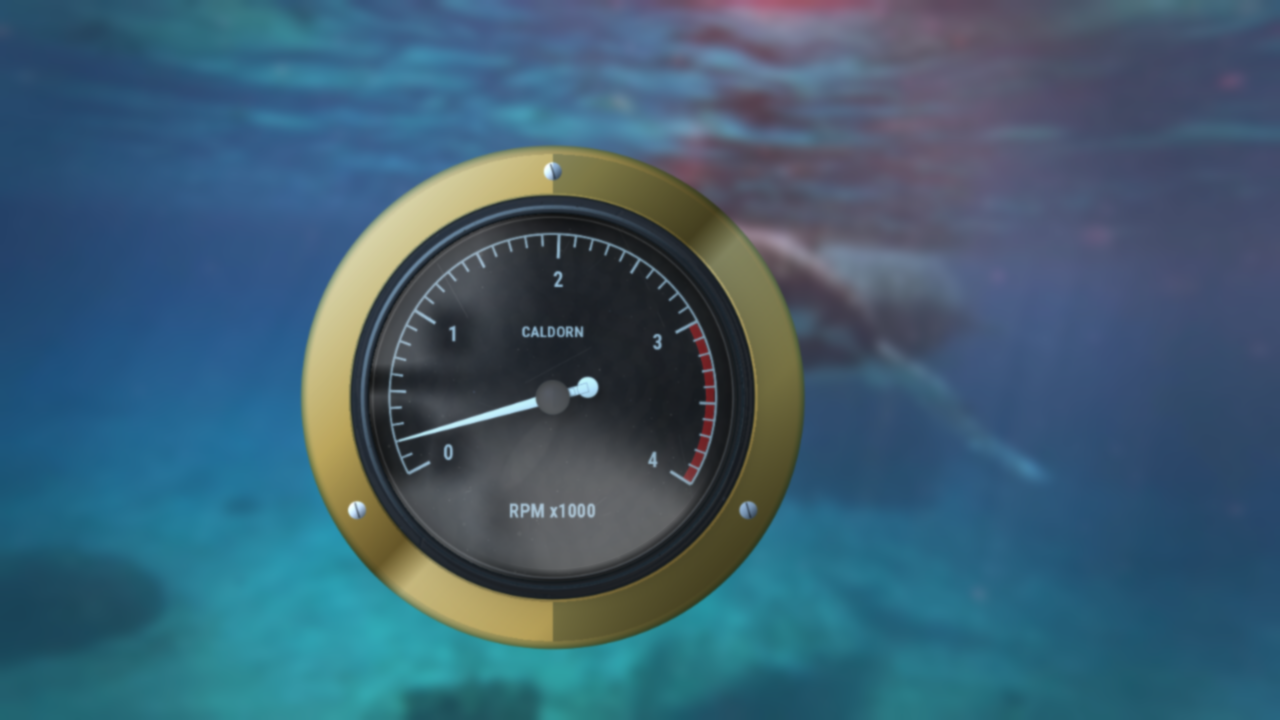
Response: 200 rpm
